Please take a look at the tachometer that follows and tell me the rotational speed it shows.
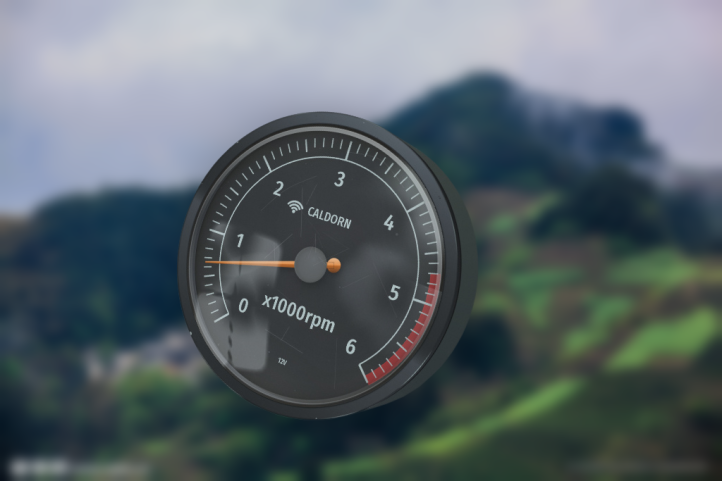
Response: 650 rpm
